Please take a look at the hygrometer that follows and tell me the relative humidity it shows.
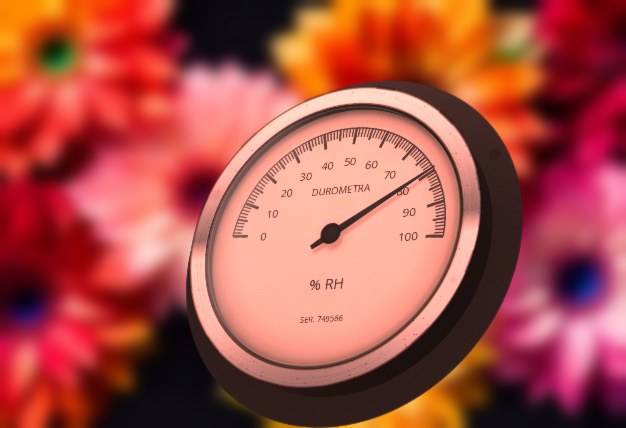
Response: 80 %
